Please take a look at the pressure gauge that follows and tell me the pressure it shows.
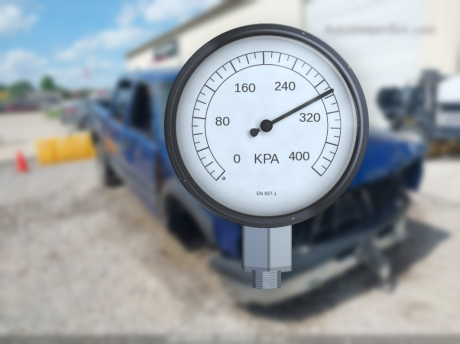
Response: 295 kPa
